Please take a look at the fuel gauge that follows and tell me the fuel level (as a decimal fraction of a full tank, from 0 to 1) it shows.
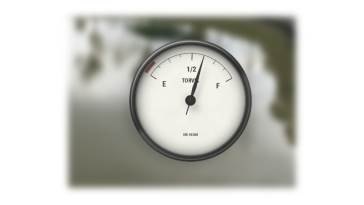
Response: 0.625
